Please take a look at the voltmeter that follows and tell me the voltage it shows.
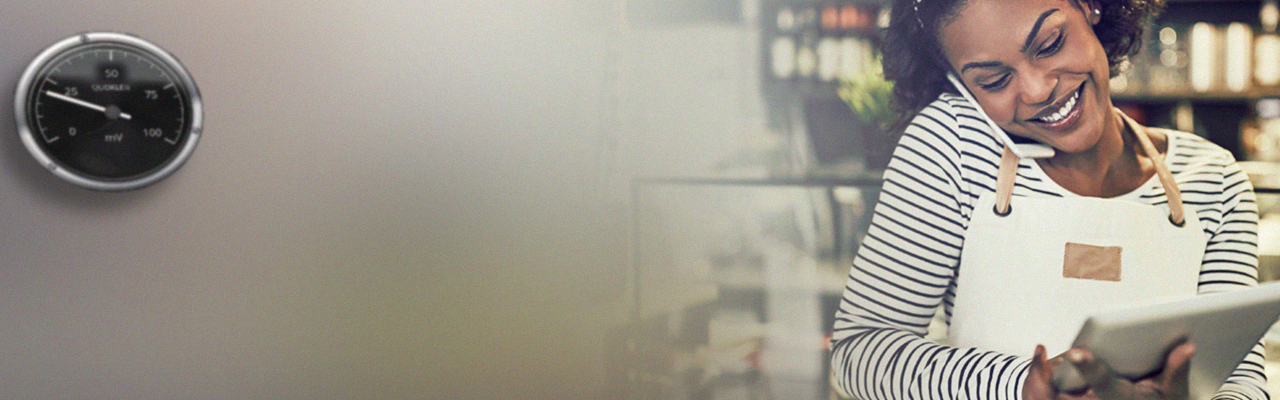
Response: 20 mV
